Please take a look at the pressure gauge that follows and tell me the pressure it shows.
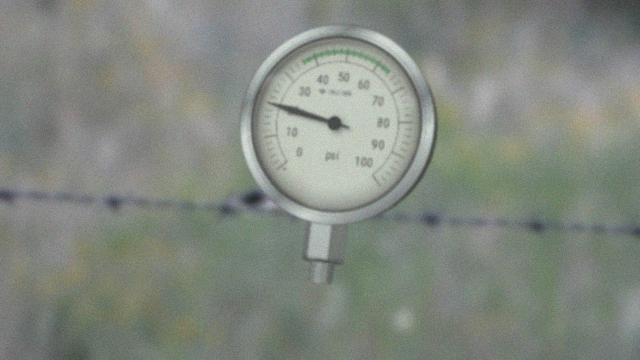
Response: 20 psi
